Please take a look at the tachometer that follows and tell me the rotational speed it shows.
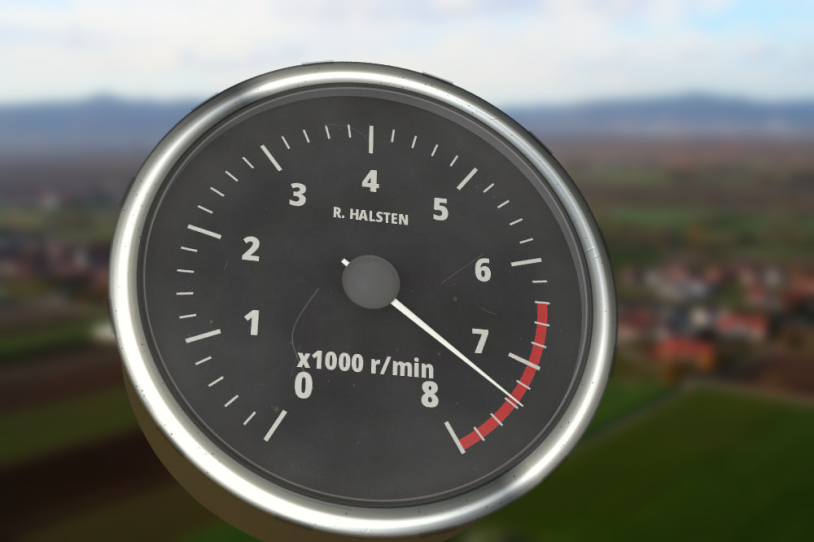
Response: 7400 rpm
